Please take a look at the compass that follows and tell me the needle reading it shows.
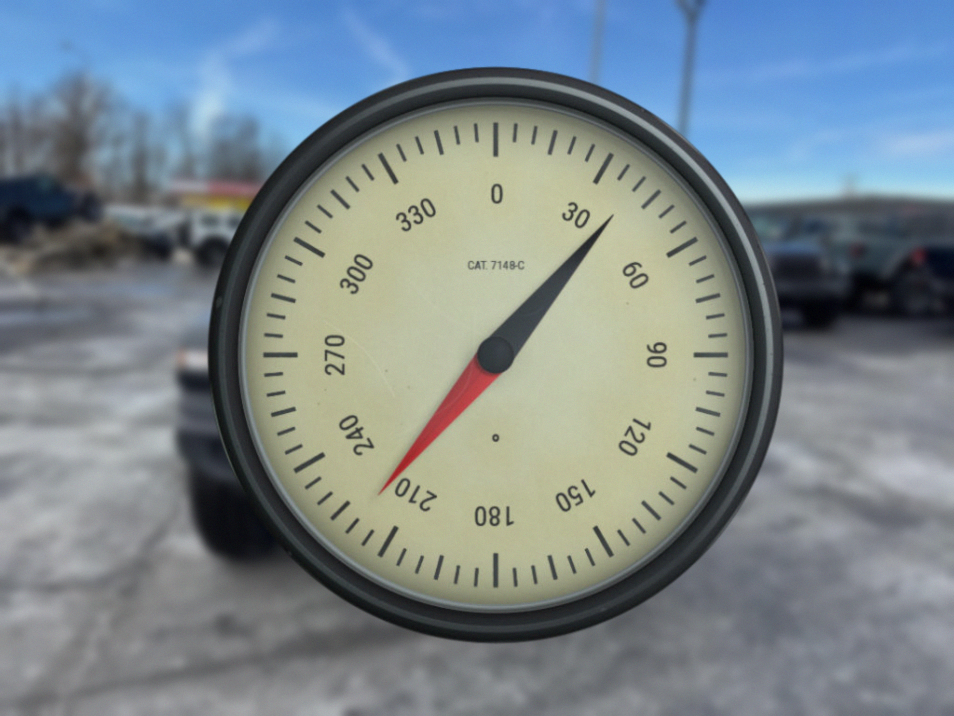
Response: 220 °
